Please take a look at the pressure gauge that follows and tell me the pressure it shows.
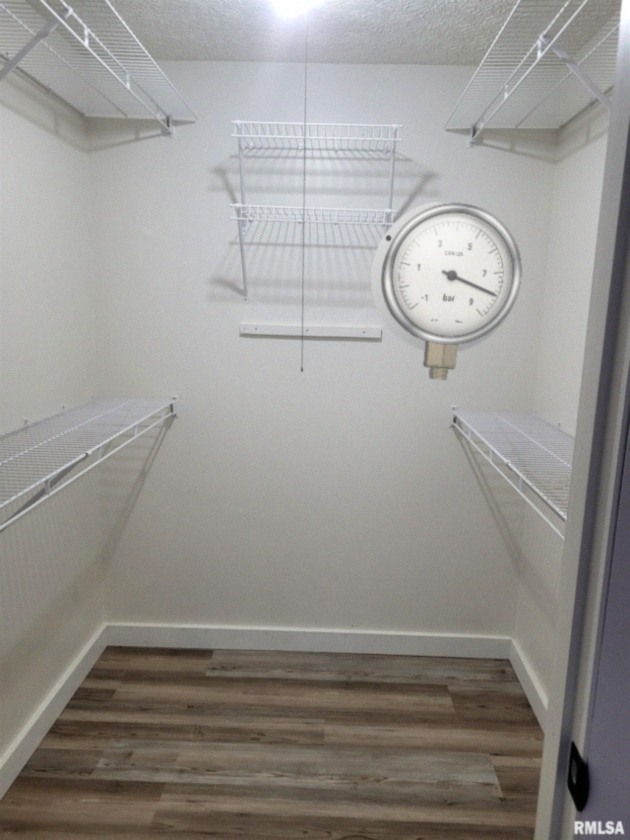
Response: 8 bar
